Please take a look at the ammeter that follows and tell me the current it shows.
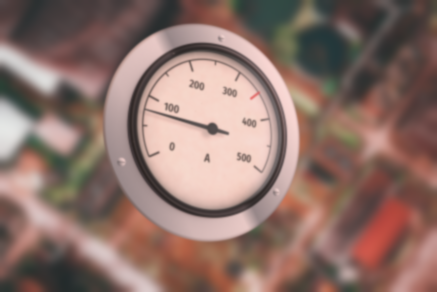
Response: 75 A
